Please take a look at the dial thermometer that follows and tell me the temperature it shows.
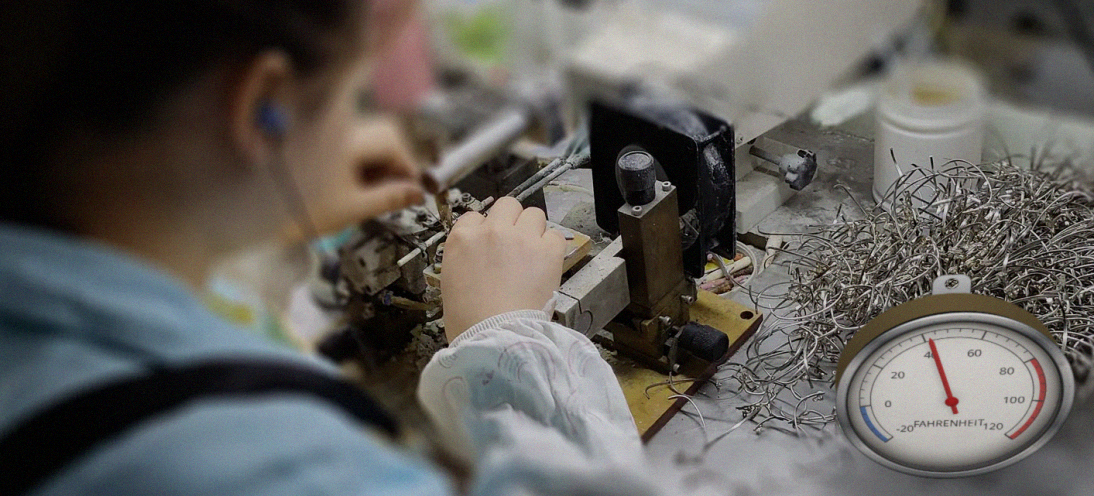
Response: 42 °F
